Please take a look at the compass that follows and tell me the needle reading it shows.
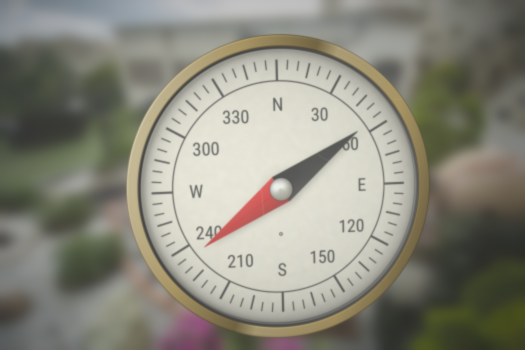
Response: 235 °
